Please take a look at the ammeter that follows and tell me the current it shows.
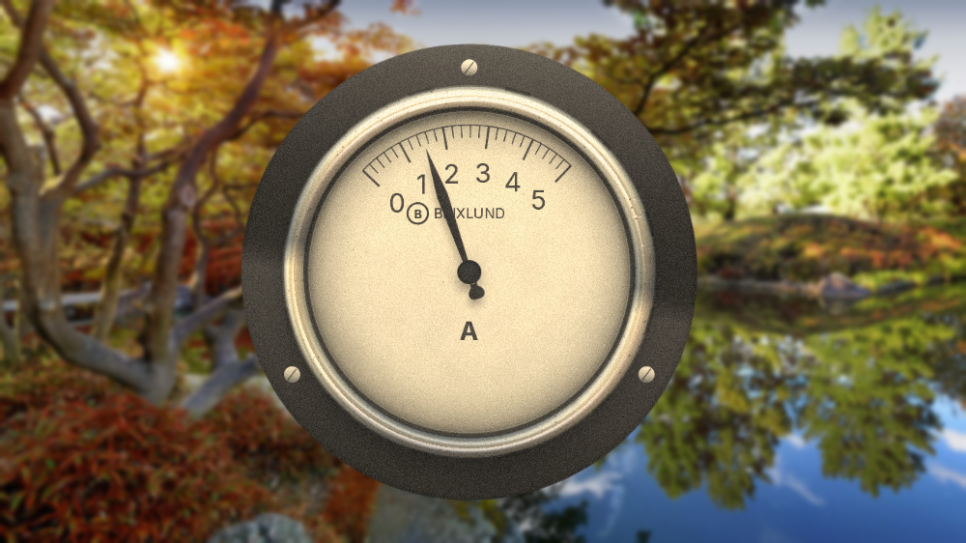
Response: 1.5 A
